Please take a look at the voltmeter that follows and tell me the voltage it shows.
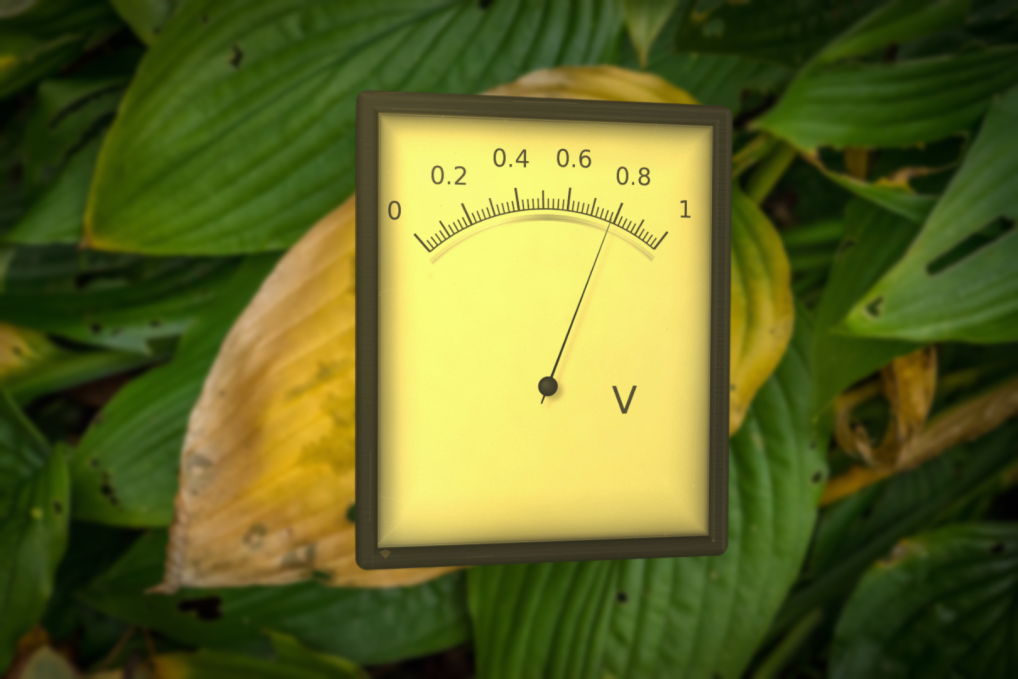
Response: 0.78 V
